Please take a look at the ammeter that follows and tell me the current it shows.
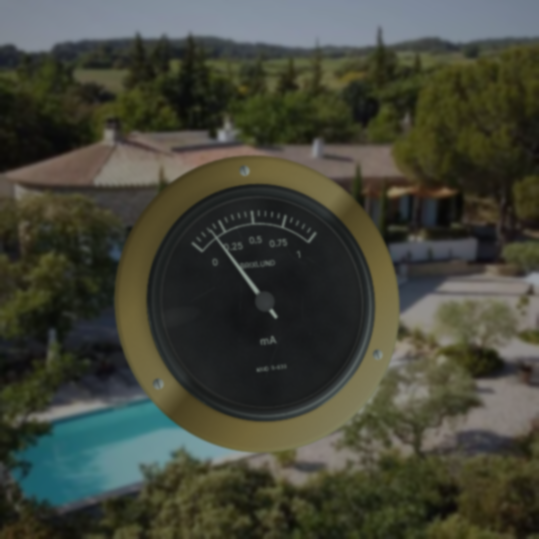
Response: 0.15 mA
